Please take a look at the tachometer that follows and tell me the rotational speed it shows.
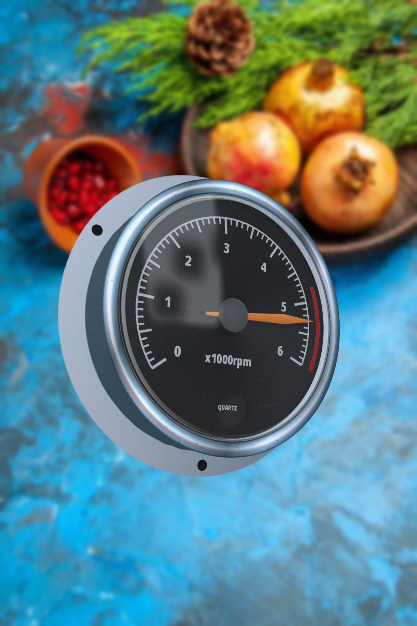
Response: 5300 rpm
